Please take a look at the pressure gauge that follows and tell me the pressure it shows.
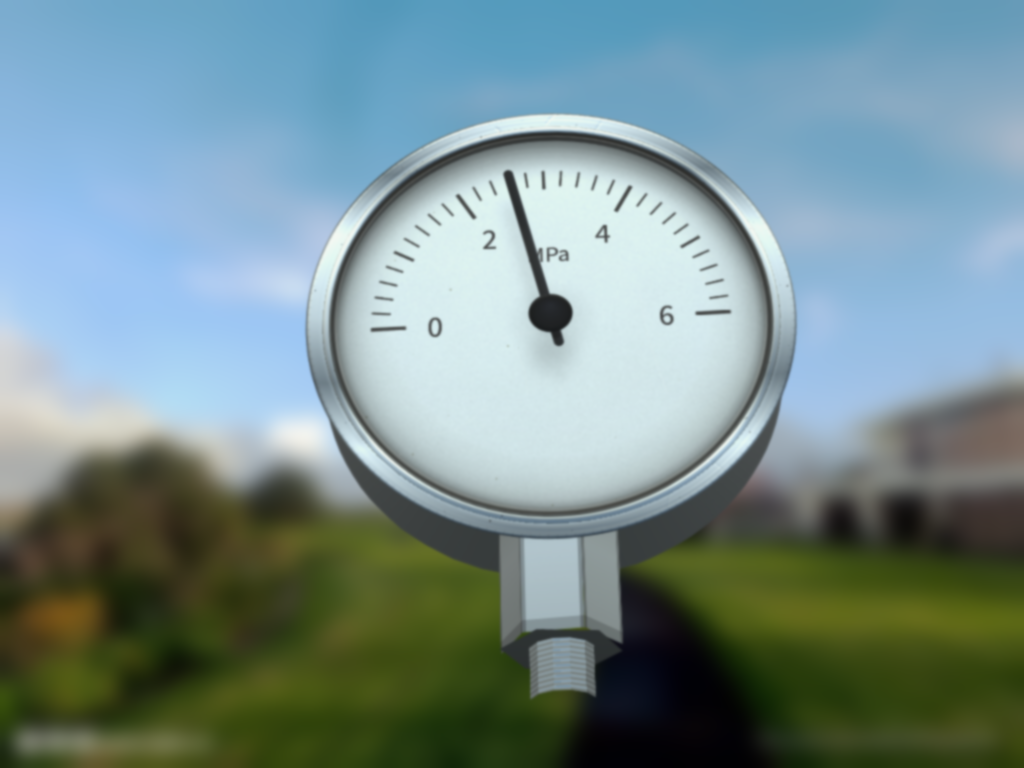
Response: 2.6 MPa
